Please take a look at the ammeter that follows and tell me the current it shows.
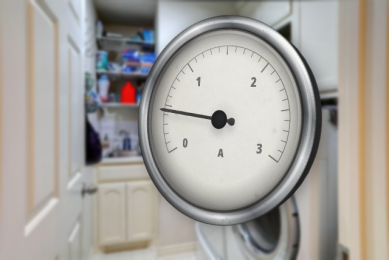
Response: 0.45 A
